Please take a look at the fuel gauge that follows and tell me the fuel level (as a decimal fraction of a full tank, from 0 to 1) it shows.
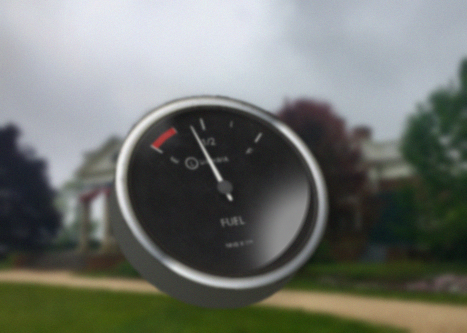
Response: 0.375
